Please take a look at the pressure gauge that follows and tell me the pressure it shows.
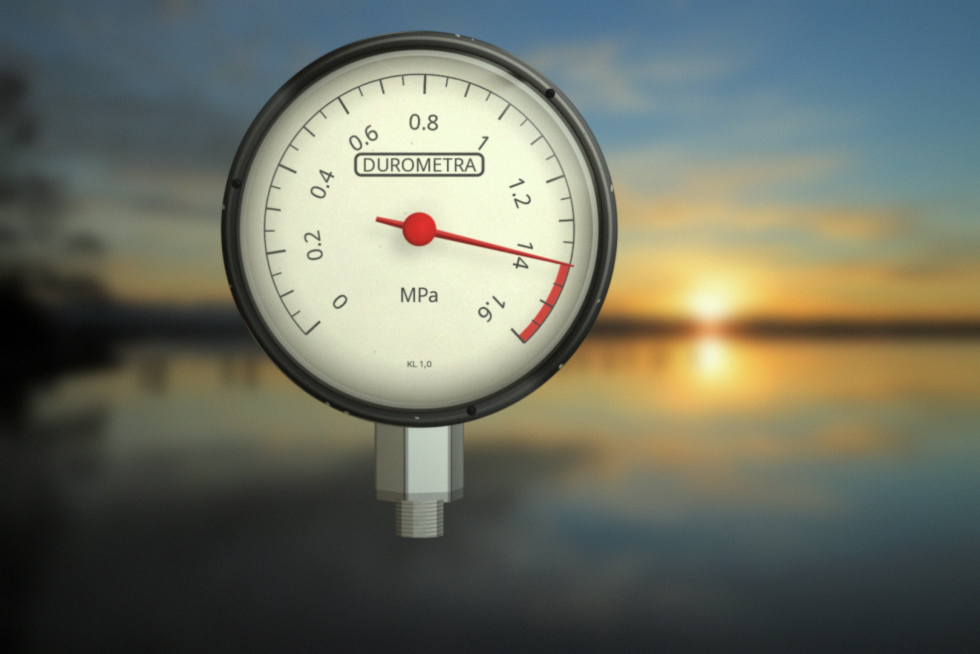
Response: 1.4 MPa
